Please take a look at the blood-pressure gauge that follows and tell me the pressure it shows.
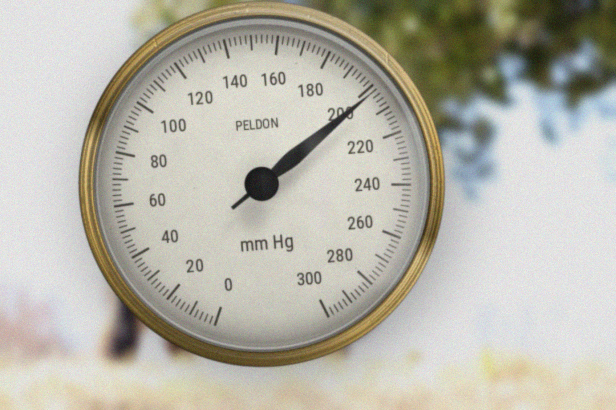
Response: 202 mmHg
